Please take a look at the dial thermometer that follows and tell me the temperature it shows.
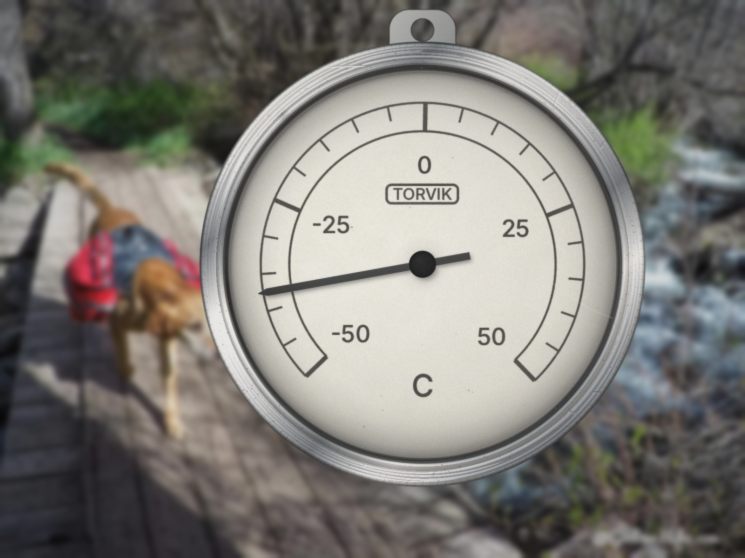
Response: -37.5 °C
